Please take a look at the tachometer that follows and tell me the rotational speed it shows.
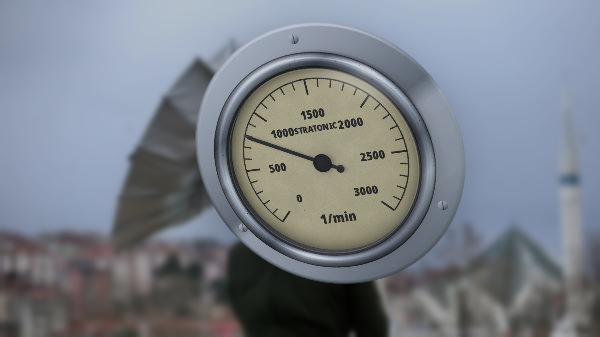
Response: 800 rpm
